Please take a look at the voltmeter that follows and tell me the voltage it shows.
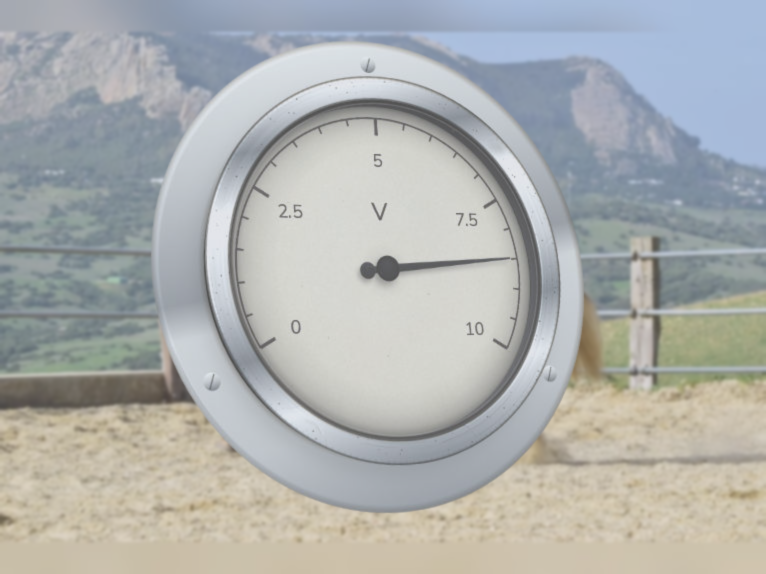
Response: 8.5 V
